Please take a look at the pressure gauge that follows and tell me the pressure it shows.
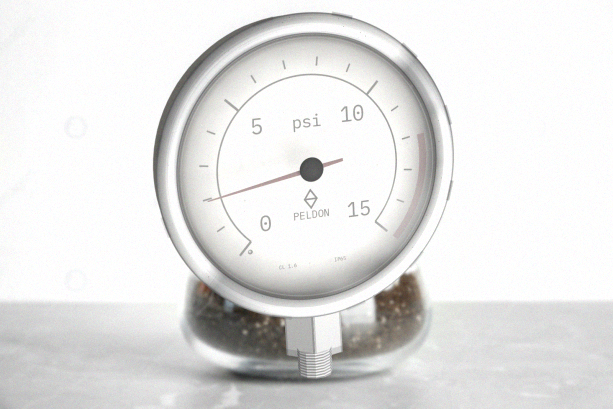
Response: 2 psi
